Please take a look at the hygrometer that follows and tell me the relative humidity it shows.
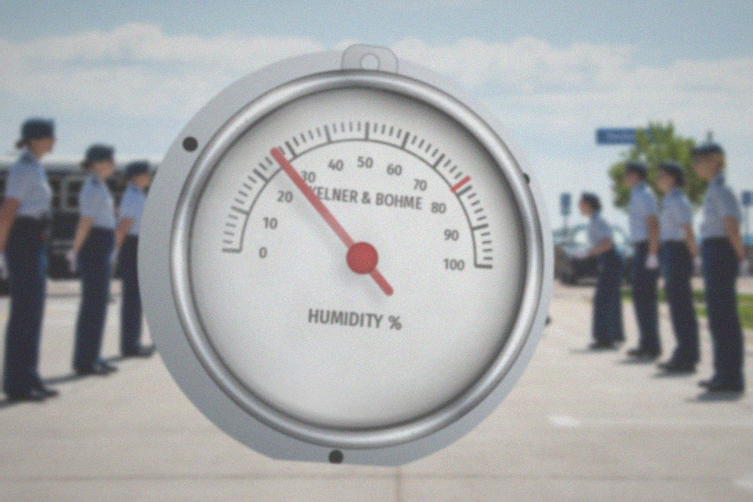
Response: 26 %
